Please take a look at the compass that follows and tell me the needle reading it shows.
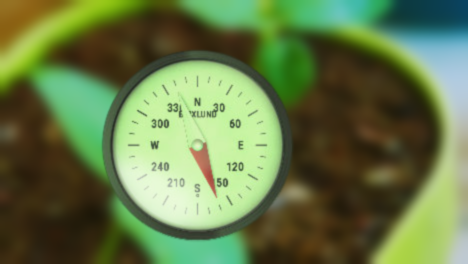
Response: 160 °
